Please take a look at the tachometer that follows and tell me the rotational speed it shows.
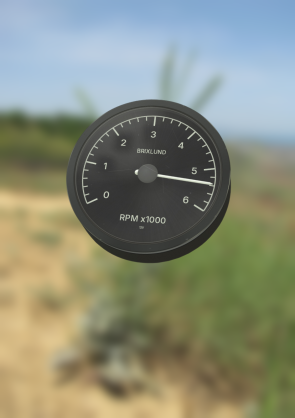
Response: 5400 rpm
